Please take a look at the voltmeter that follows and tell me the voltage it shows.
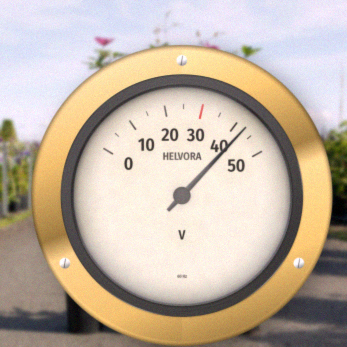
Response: 42.5 V
